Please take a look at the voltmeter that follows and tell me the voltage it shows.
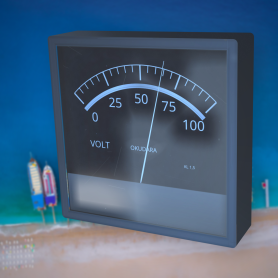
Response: 65 V
